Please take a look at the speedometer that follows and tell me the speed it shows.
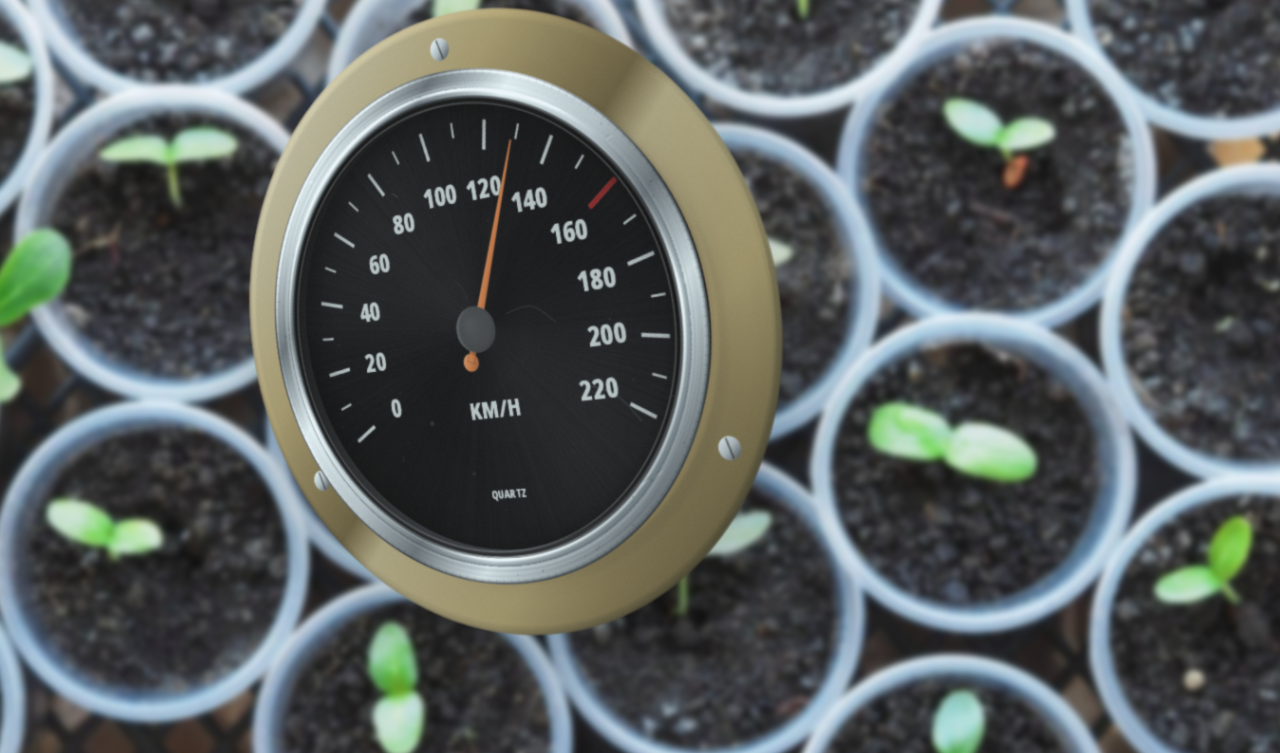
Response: 130 km/h
